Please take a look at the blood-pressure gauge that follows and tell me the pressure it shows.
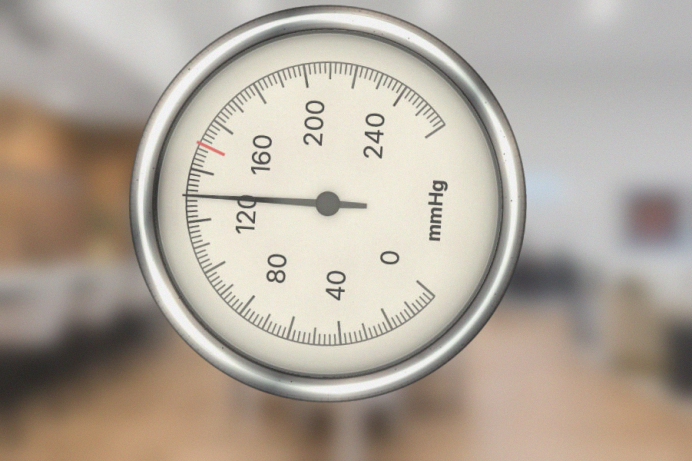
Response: 130 mmHg
